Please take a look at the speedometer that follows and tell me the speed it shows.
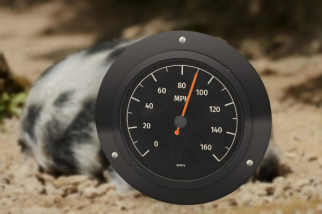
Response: 90 mph
